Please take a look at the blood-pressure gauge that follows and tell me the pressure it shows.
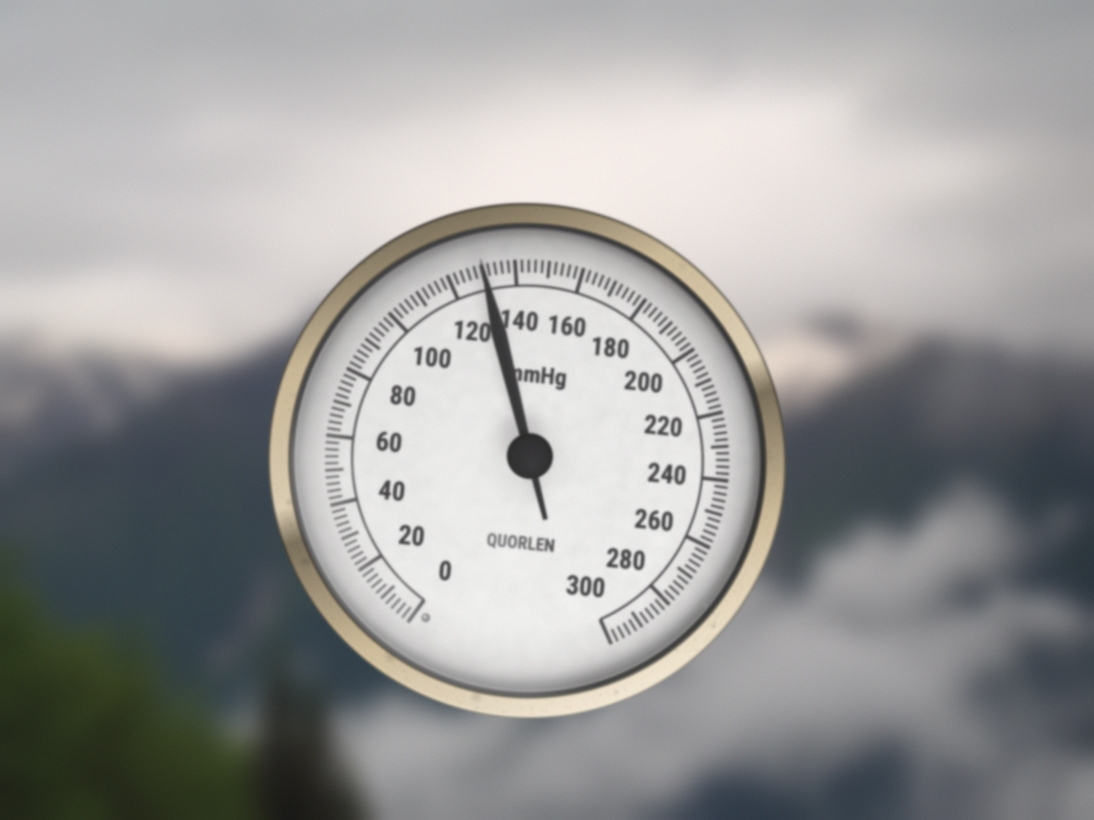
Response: 130 mmHg
